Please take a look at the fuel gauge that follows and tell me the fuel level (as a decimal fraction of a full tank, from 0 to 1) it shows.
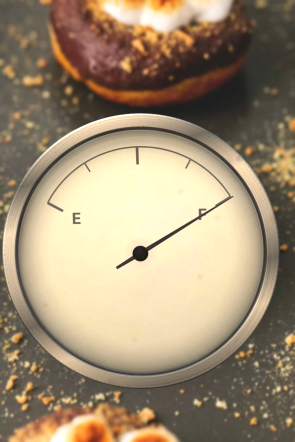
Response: 1
